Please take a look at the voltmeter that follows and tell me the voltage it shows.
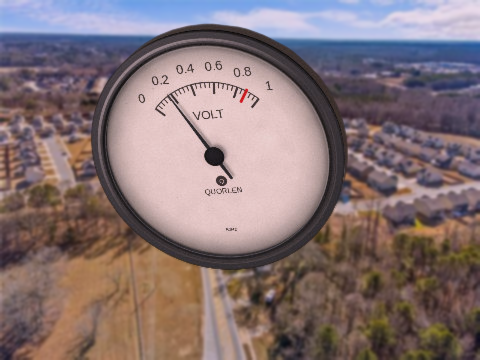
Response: 0.2 V
